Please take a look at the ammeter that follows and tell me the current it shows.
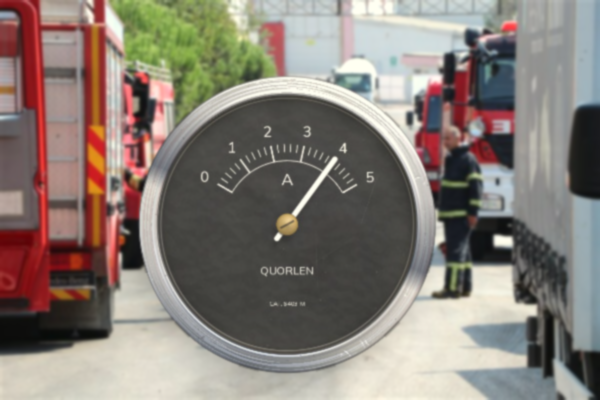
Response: 4 A
